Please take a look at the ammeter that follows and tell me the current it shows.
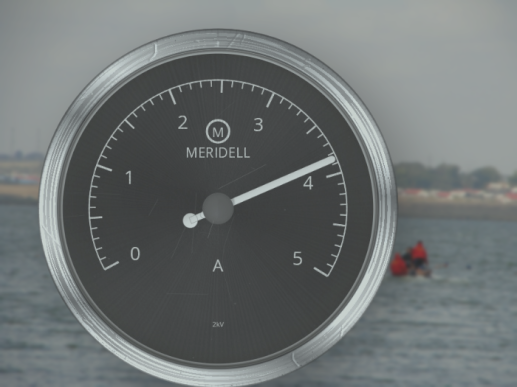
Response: 3.85 A
